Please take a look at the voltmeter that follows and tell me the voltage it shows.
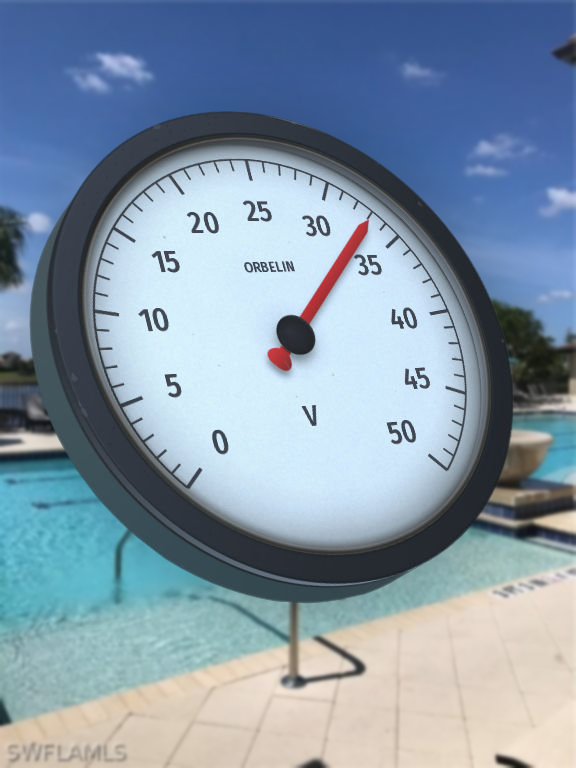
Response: 33 V
